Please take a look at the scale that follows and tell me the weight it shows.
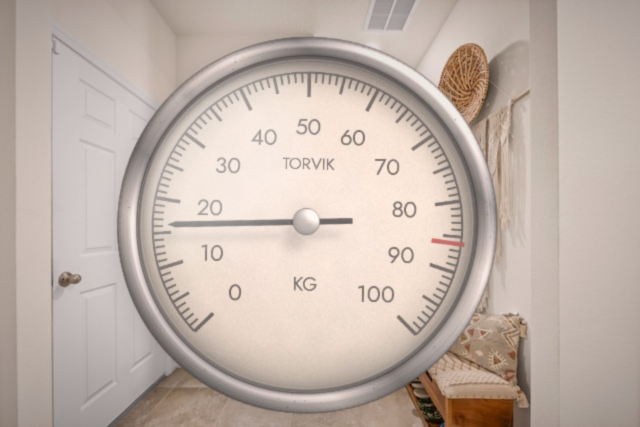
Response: 16 kg
